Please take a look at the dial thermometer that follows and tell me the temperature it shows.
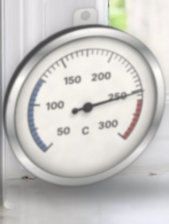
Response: 250 °C
